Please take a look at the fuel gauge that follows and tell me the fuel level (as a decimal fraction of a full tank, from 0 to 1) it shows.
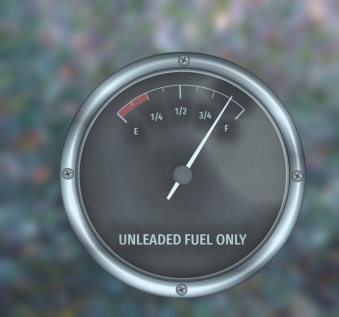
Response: 0.875
